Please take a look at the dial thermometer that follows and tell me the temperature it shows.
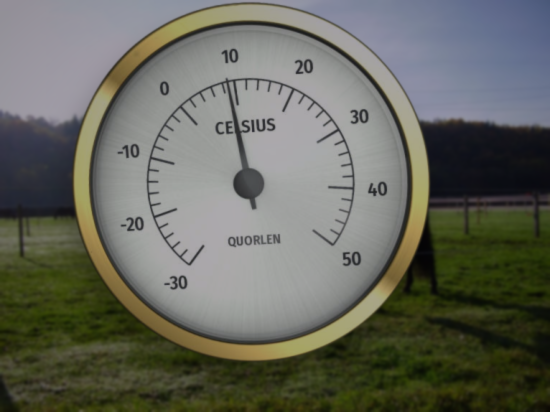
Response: 9 °C
